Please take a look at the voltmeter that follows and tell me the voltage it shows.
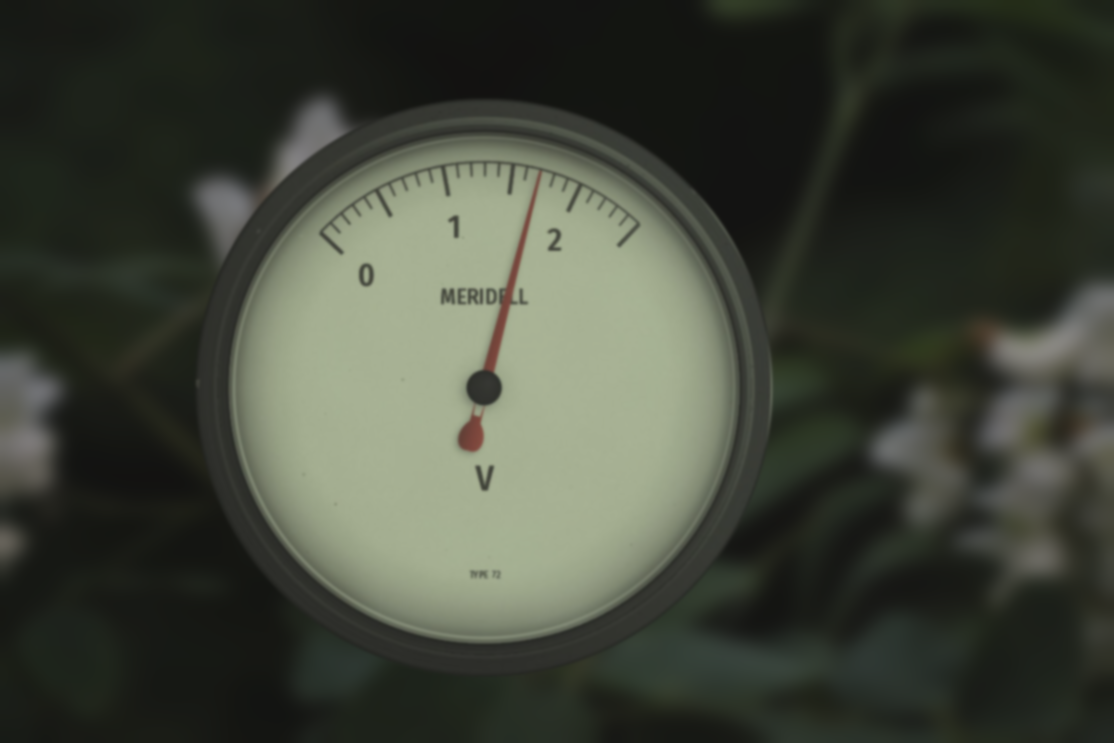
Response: 1.7 V
